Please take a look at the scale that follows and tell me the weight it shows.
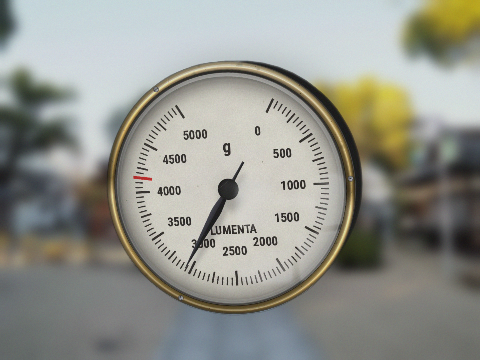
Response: 3050 g
